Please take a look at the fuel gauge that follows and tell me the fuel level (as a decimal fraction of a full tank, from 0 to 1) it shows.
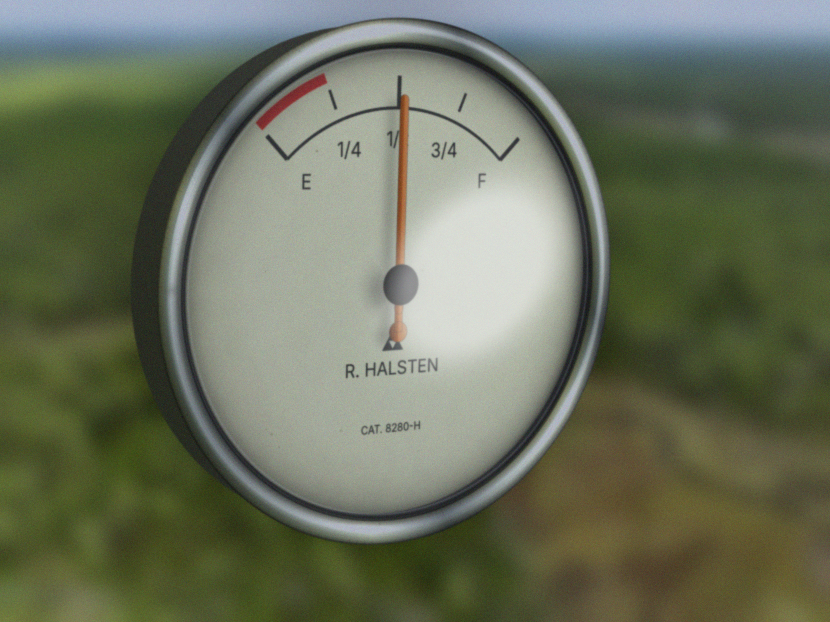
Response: 0.5
